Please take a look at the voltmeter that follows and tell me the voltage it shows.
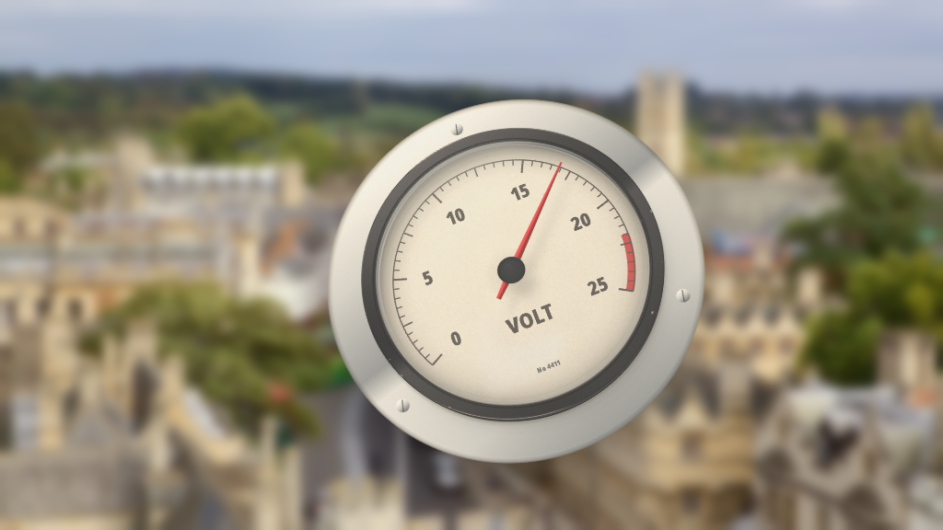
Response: 17 V
